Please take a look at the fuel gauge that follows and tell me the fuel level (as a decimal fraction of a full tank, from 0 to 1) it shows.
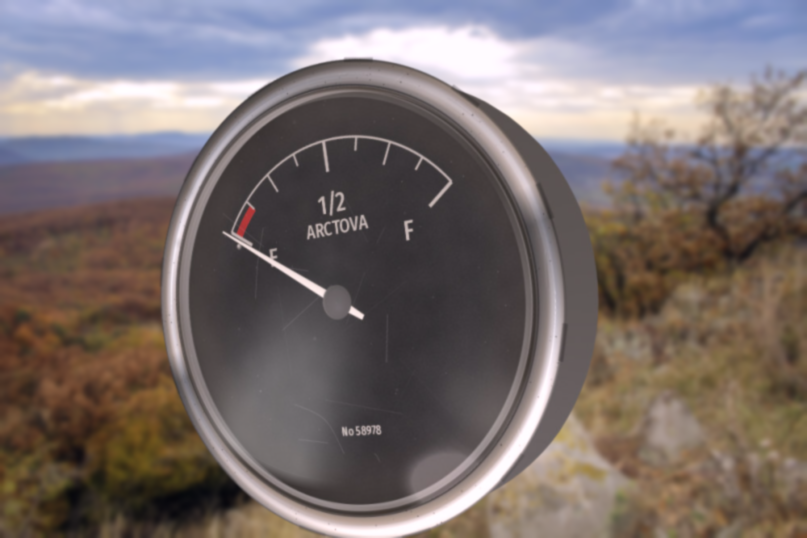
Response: 0
